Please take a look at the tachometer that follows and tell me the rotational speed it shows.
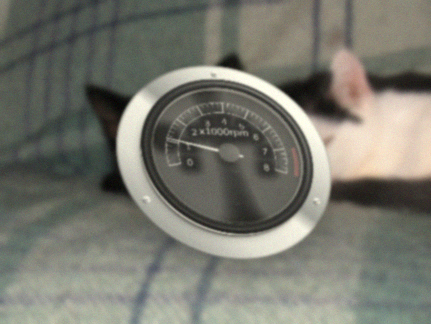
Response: 1000 rpm
